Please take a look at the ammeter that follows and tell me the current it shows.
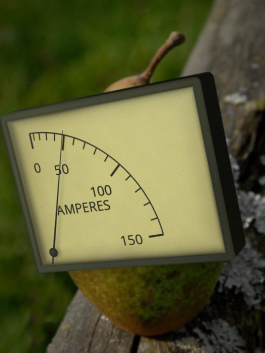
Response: 50 A
